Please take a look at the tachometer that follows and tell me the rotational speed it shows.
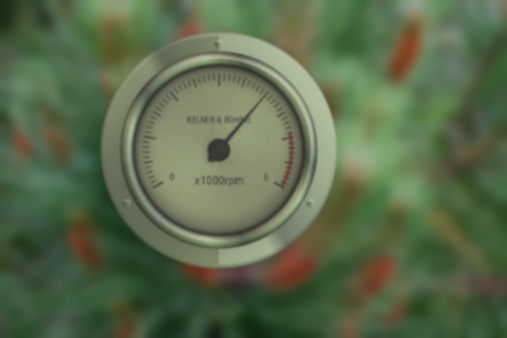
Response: 4000 rpm
